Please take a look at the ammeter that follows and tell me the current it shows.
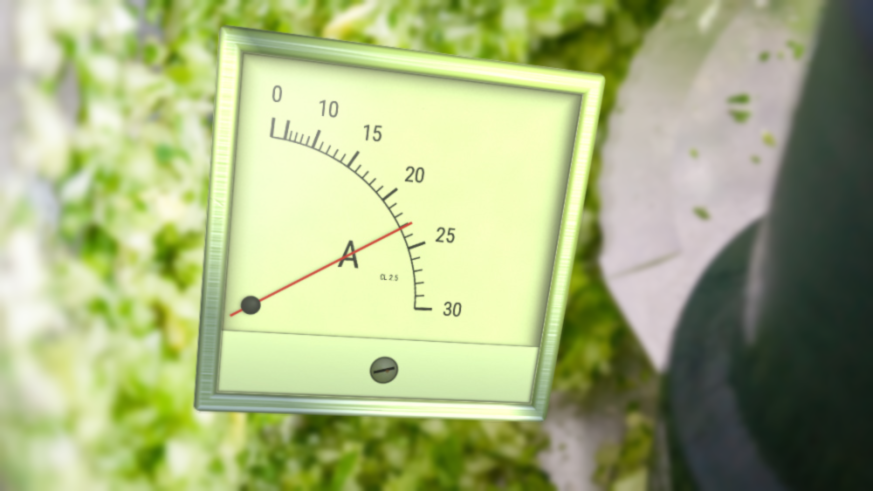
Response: 23 A
